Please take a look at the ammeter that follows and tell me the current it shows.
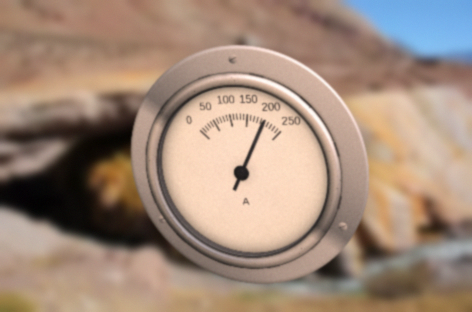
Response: 200 A
